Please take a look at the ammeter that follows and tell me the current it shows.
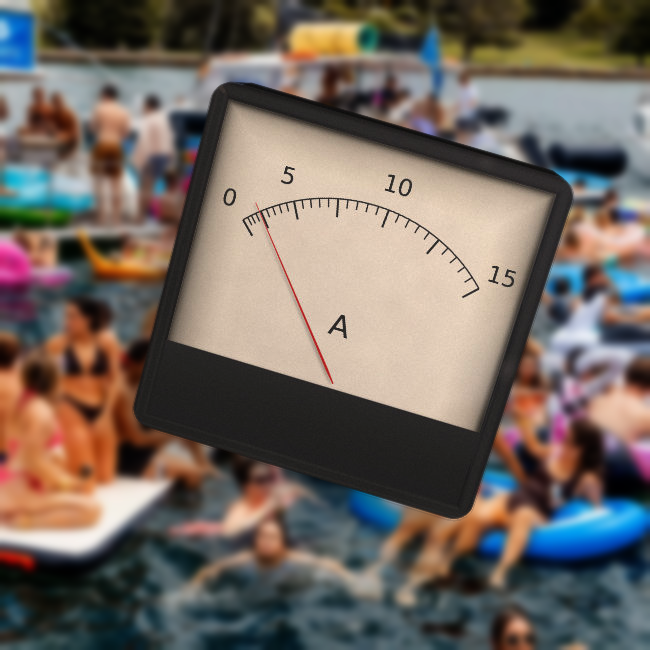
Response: 2.5 A
